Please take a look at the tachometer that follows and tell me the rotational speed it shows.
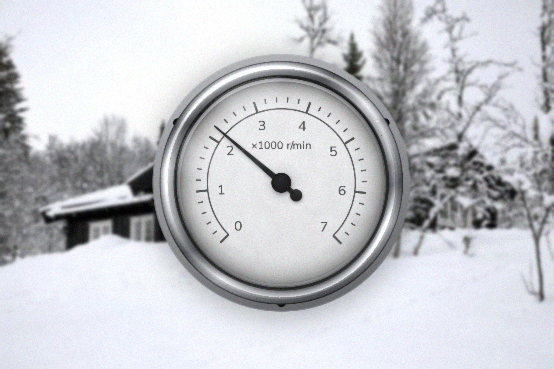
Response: 2200 rpm
